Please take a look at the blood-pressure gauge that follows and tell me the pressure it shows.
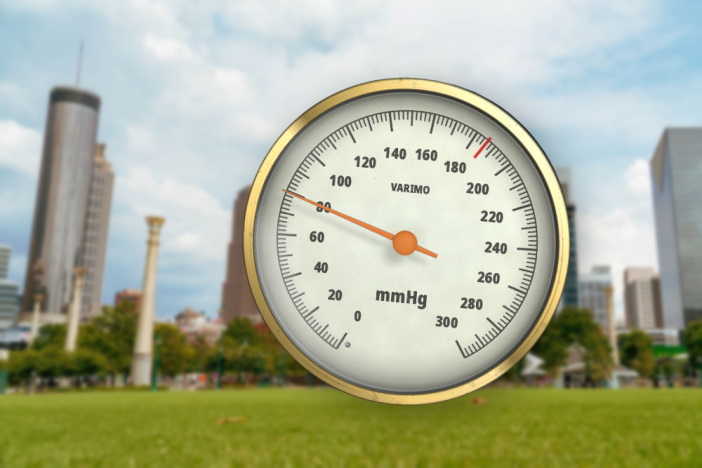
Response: 80 mmHg
